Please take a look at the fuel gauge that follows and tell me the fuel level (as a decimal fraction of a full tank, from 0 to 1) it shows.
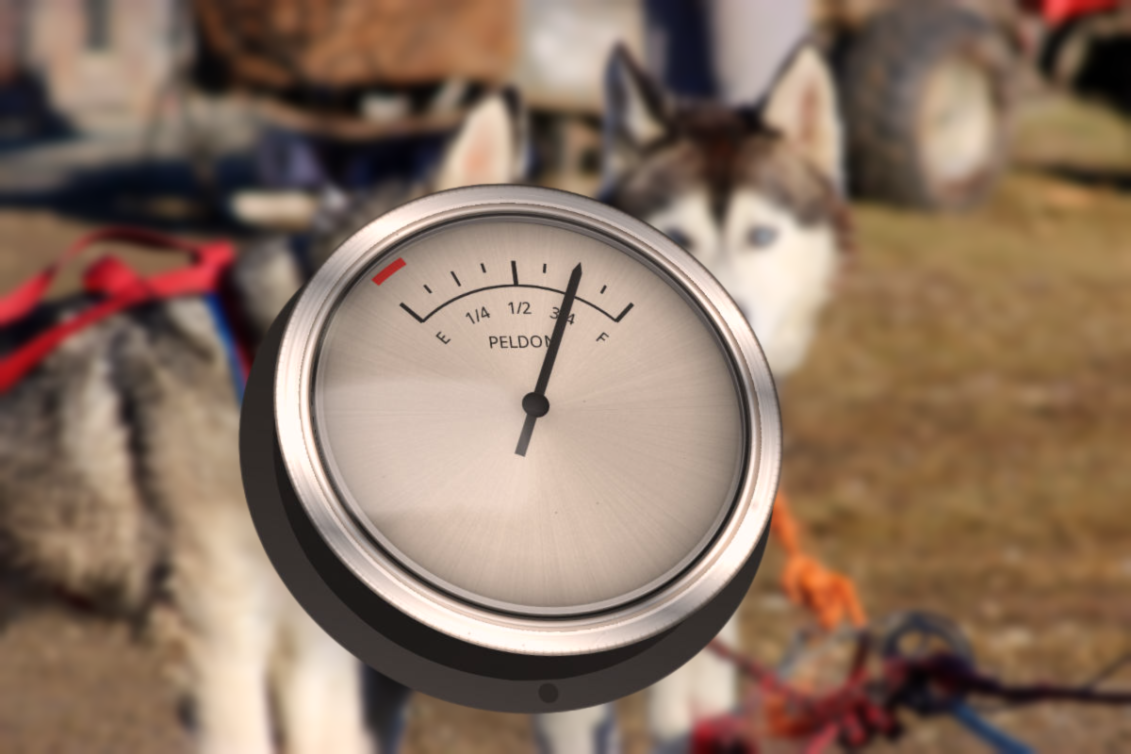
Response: 0.75
